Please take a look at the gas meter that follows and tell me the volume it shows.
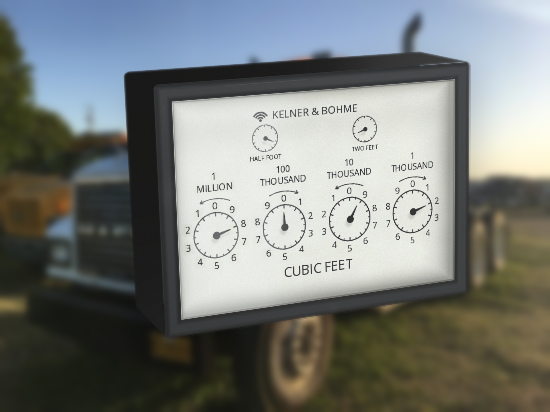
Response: 799200 ft³
